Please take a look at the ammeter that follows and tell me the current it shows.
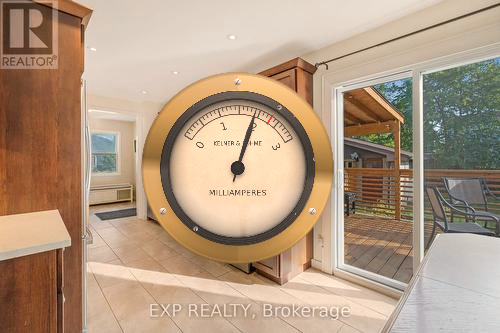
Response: 1.9 mA
